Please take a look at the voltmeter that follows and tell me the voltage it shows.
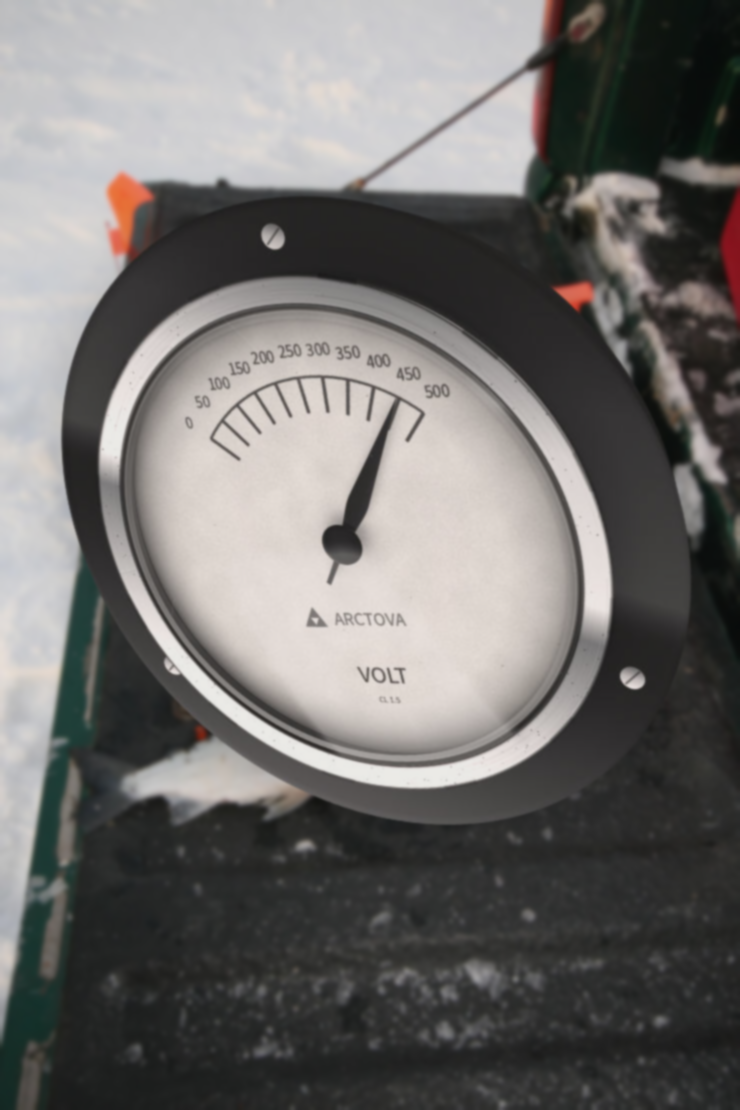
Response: 450 V
